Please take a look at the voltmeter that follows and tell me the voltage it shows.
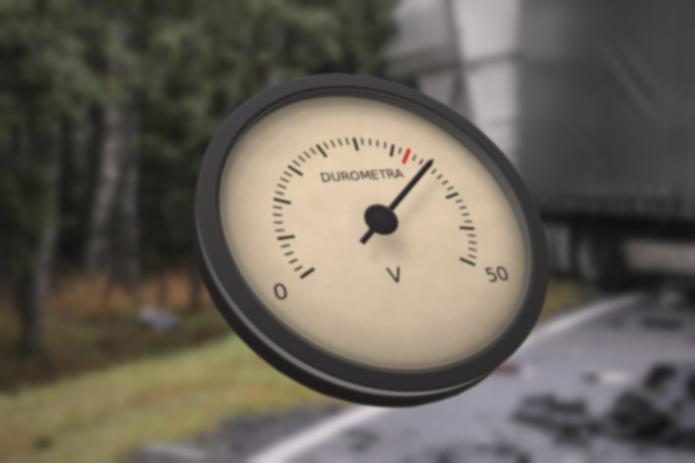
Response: 35 V
